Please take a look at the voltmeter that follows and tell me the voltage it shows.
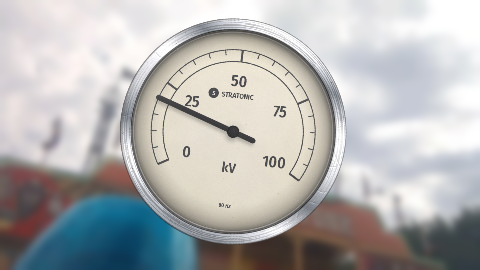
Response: 20 kV
